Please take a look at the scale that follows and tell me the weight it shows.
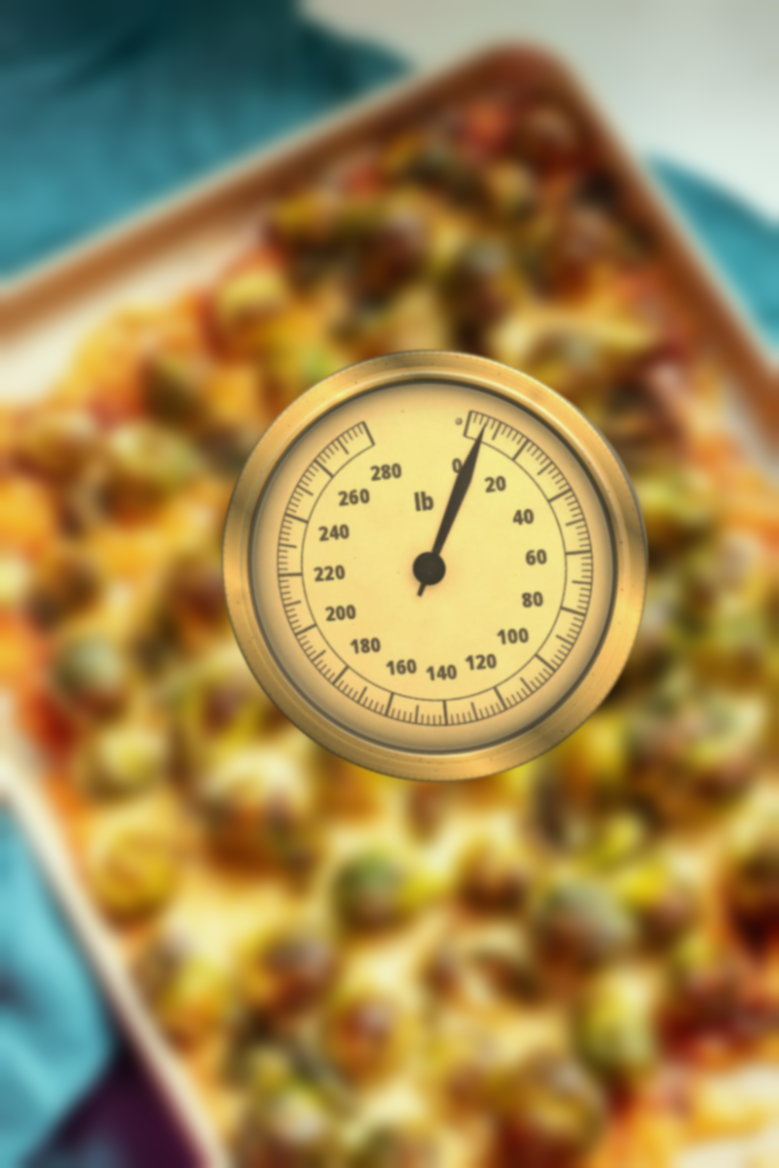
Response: 6 lb
